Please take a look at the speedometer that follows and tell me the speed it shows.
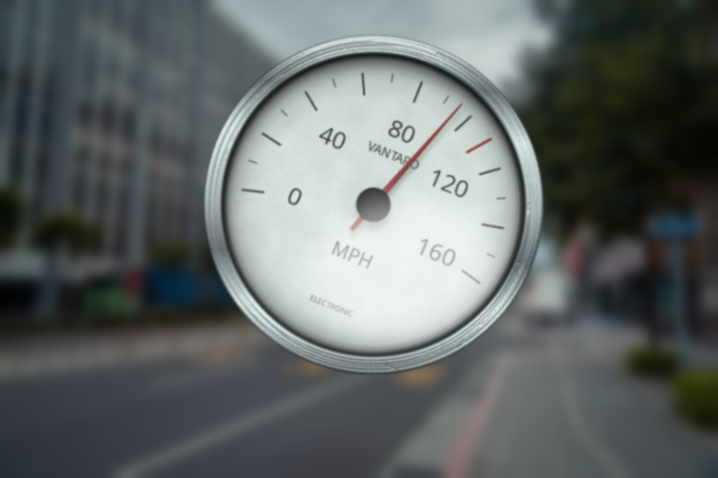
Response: 95 mph
